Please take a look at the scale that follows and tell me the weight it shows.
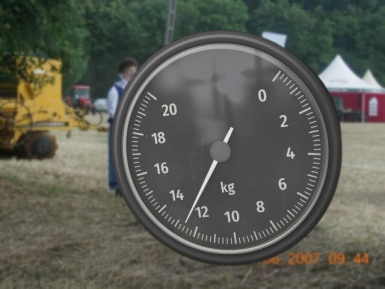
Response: 12.6 kg
